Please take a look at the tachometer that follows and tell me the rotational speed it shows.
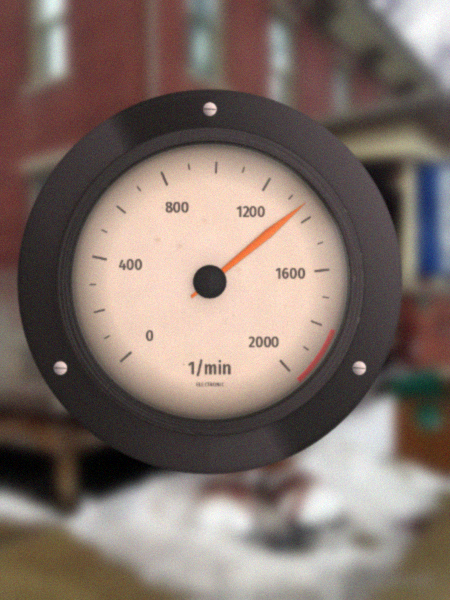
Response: 1350 rpm
